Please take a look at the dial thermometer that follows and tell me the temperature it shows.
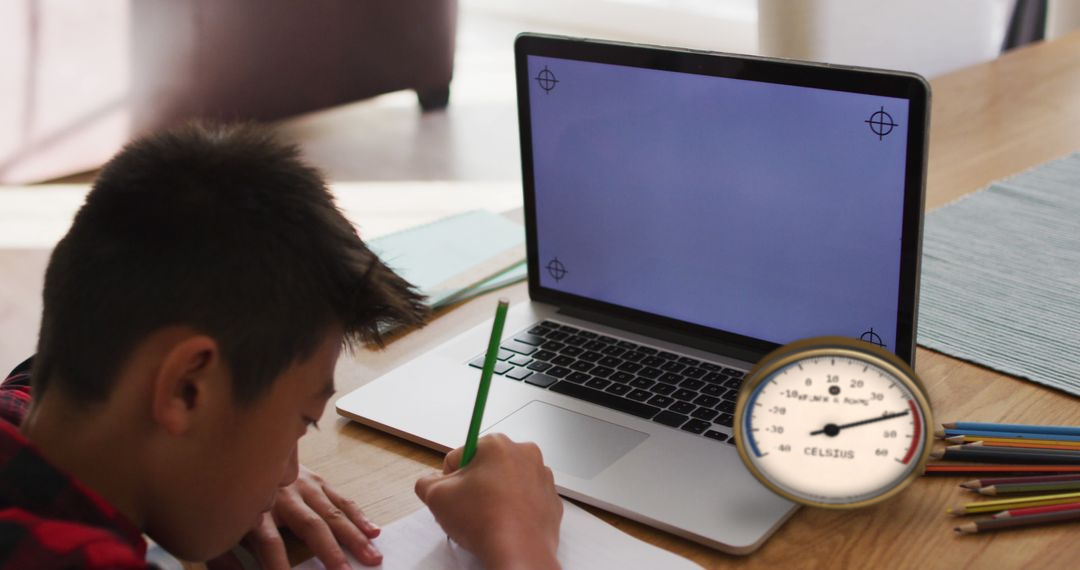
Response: 40 °C
